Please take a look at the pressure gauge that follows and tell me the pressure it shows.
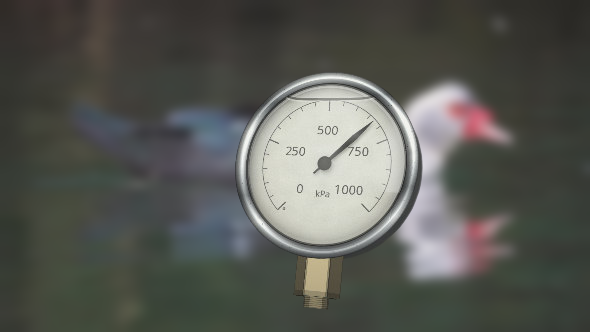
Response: 675 kPa
